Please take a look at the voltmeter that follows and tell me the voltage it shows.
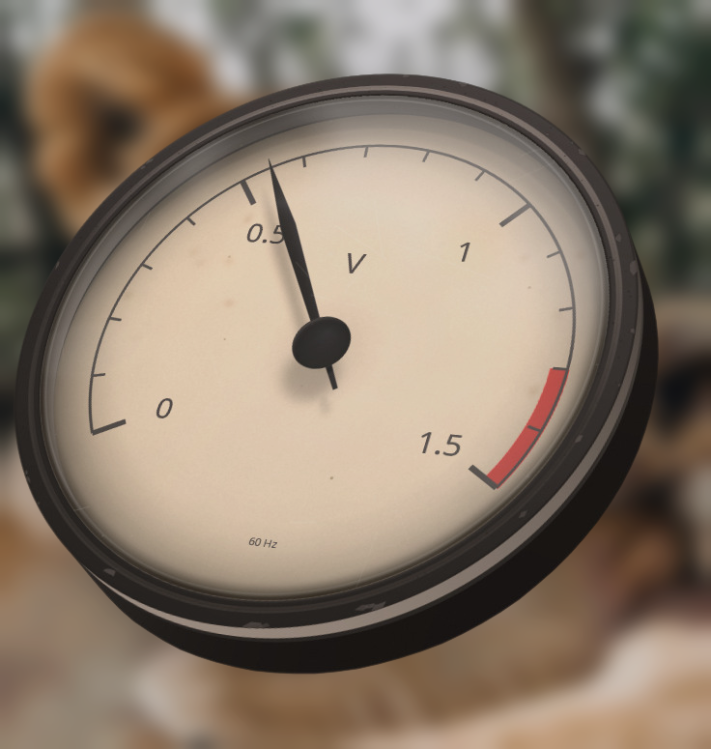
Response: 0.55 V
